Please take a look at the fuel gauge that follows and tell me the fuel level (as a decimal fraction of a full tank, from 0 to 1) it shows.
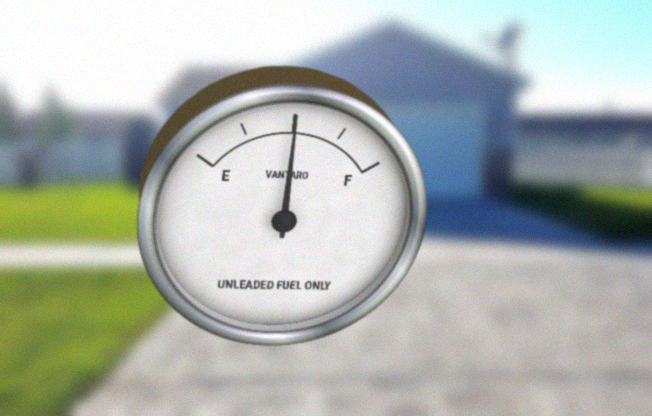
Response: 0.5
